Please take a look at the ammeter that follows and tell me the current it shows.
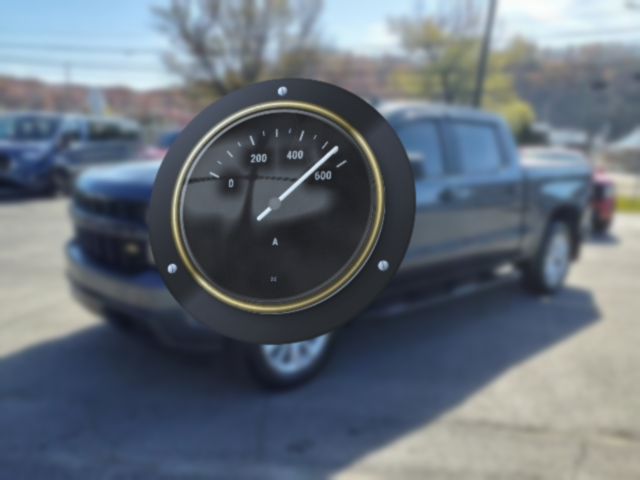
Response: 550 A
